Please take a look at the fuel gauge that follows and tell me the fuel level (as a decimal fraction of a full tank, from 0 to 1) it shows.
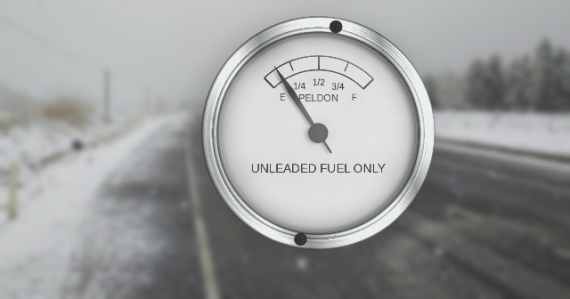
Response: 0.125
